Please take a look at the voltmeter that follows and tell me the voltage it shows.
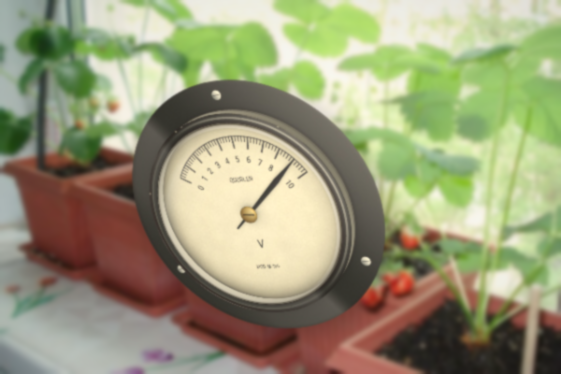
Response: 9 V
